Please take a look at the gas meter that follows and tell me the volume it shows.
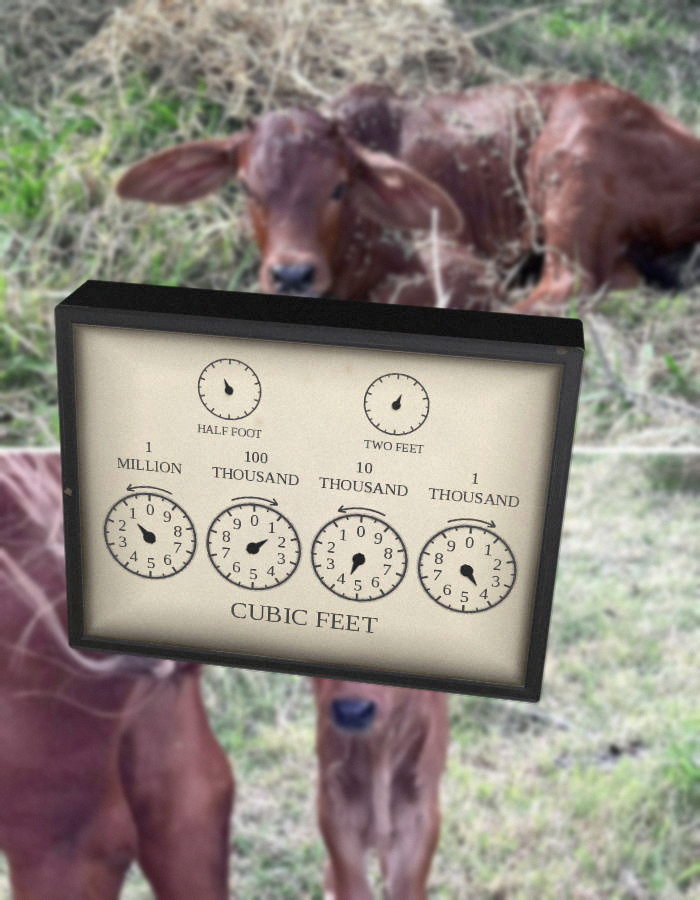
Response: 114400 ft³
